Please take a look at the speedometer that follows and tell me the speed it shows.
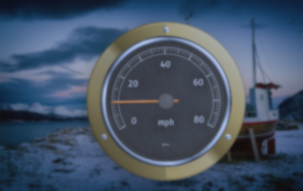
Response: 10 mph
